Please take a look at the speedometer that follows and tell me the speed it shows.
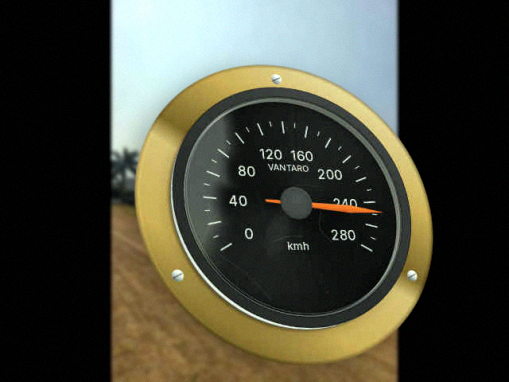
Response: 250 km/h
